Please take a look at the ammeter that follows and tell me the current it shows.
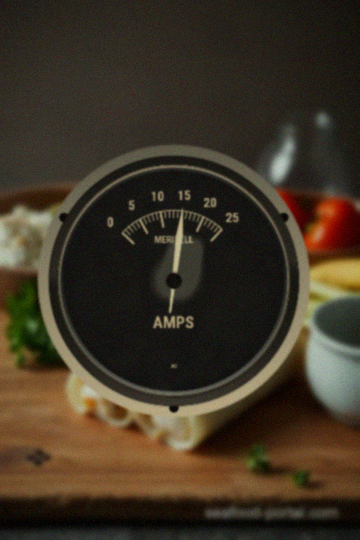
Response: 15 A
